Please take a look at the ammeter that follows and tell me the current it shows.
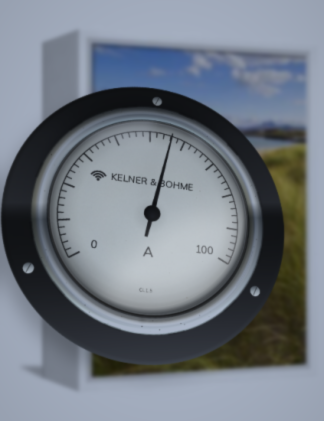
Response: 56 A
